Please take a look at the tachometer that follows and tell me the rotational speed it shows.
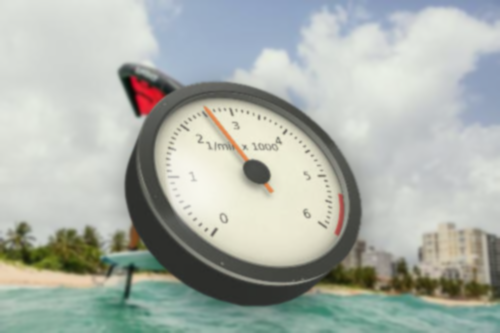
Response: 2500 rpm
